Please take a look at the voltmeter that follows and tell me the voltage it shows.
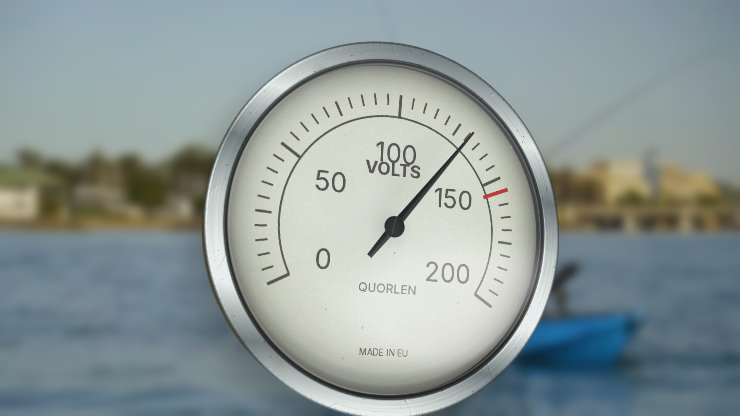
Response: 130 V
